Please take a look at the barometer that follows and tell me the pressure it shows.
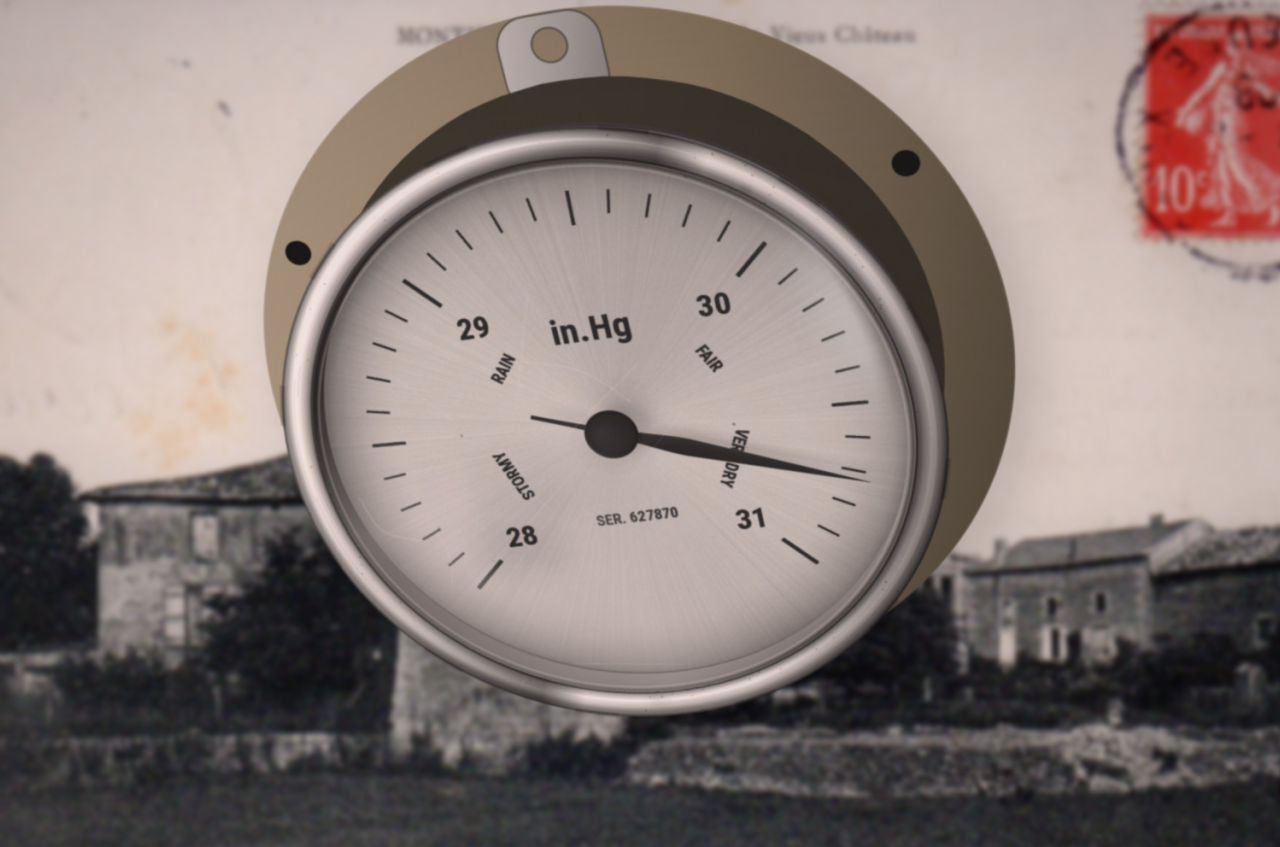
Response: 30.7 inHg
